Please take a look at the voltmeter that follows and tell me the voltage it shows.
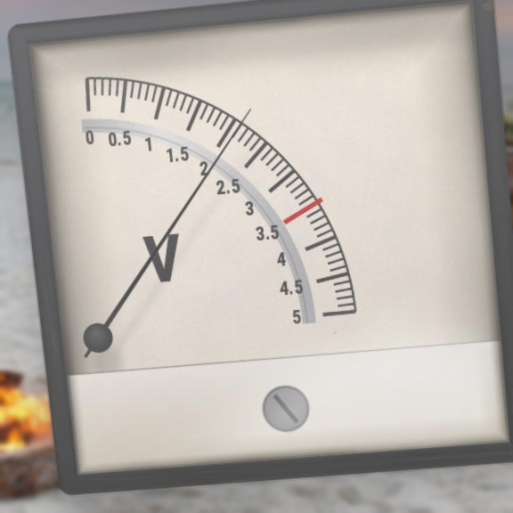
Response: 2.1 V
